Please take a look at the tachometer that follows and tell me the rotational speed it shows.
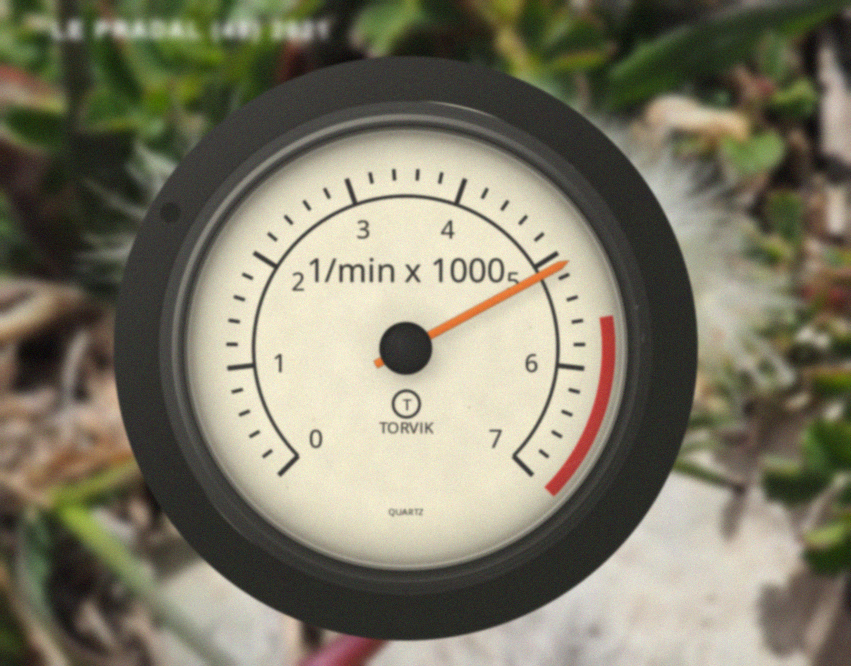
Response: 5100 rpm
